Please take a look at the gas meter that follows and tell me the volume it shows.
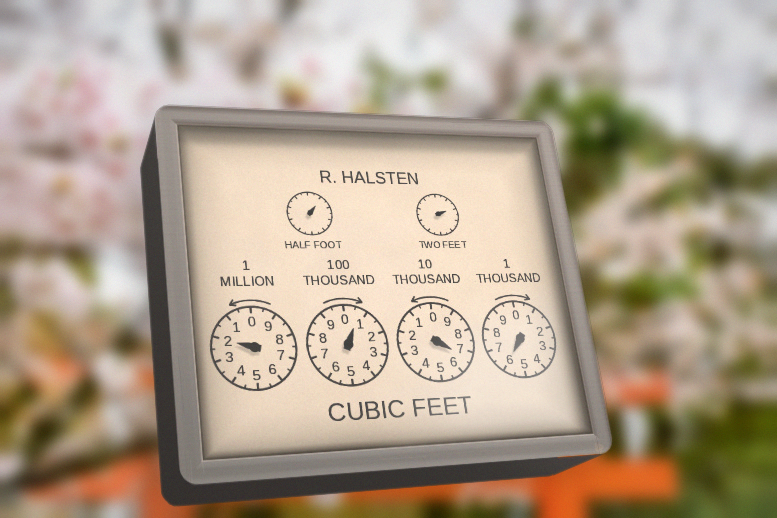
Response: 206600 ft³
